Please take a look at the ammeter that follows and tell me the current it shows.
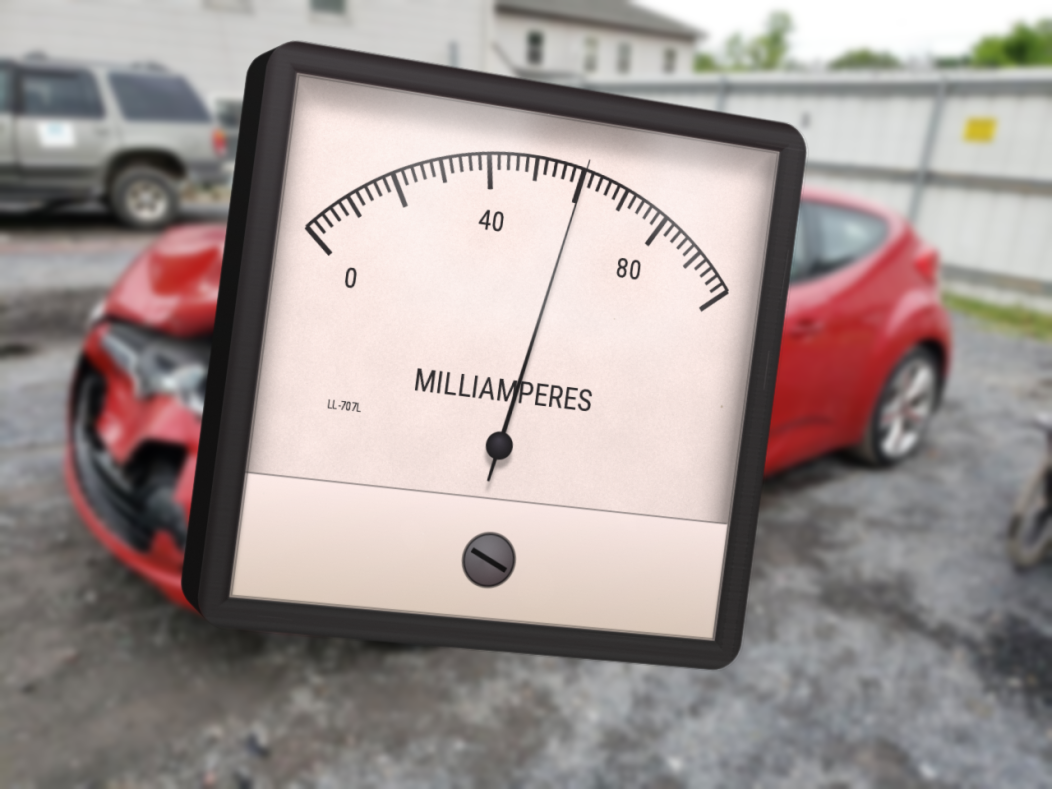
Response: 60 mA
